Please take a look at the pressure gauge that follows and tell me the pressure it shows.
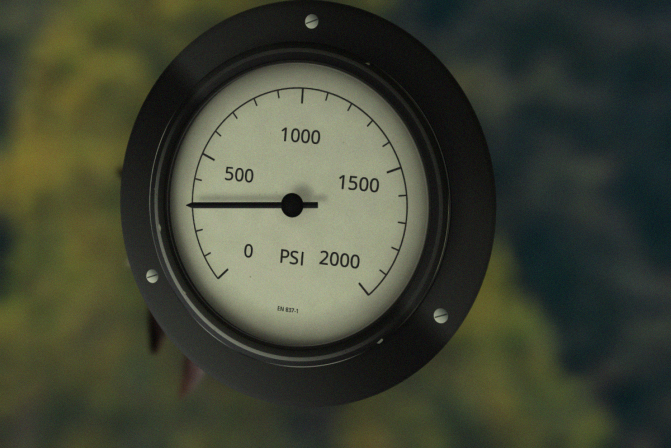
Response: 300 psi
